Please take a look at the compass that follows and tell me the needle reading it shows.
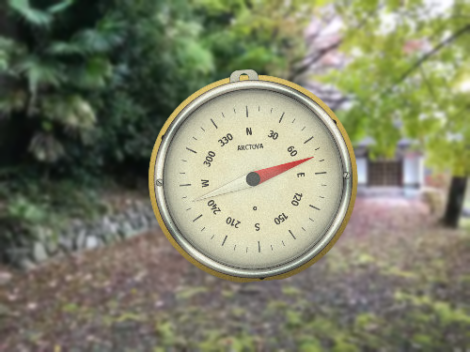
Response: 75 °
